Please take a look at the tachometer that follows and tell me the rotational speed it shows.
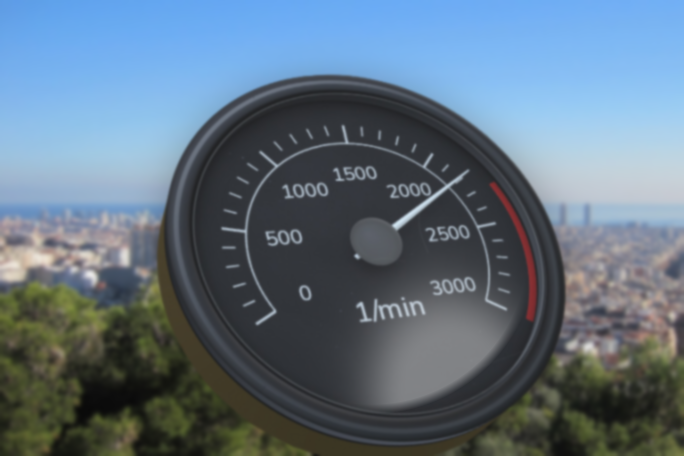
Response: 2200 rpm
